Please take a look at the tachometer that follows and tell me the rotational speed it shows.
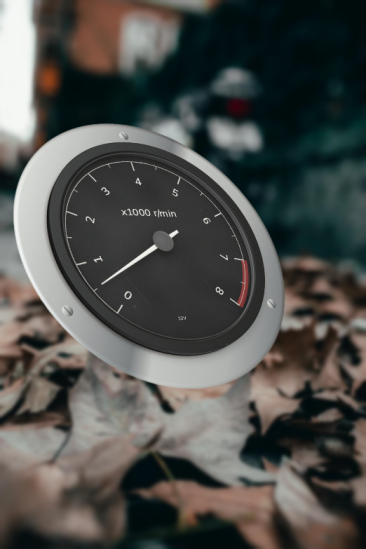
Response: 500 rpm
